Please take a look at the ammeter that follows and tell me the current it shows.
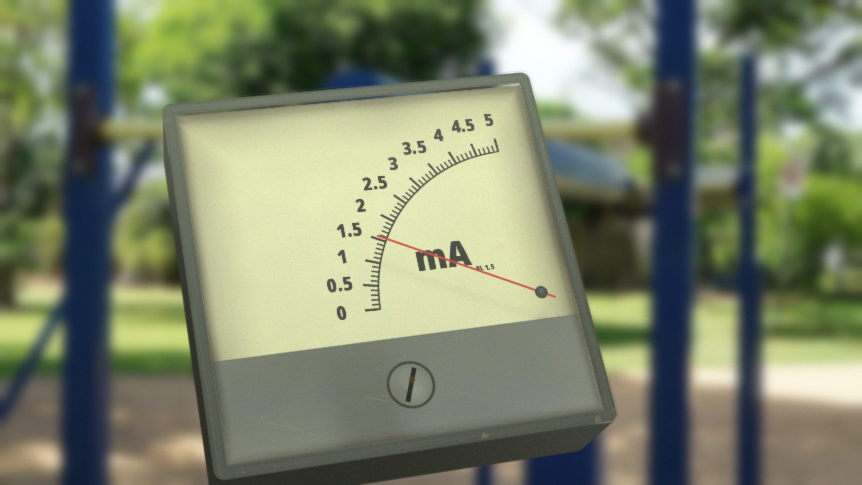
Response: 1.5 mA
